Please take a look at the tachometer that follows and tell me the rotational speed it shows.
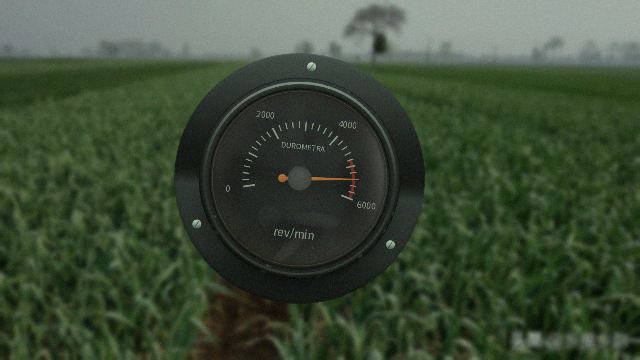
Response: 5400 rpm
